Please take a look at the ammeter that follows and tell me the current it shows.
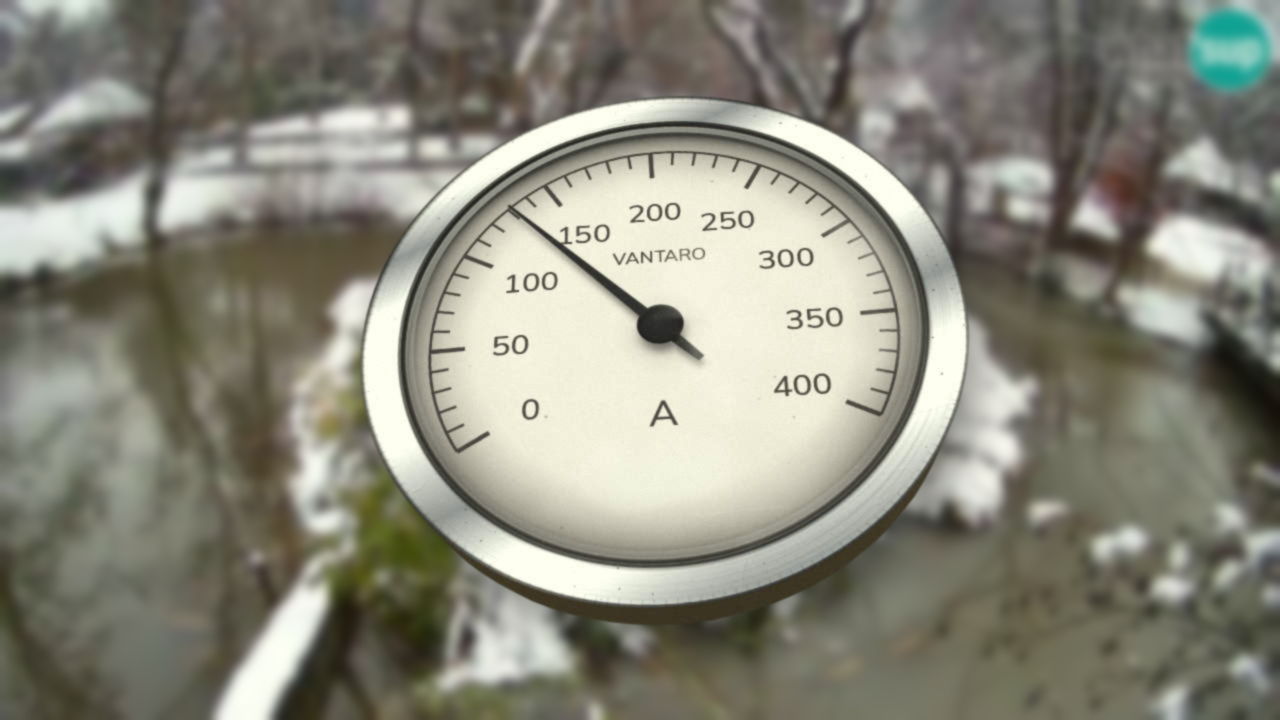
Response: 130 A
